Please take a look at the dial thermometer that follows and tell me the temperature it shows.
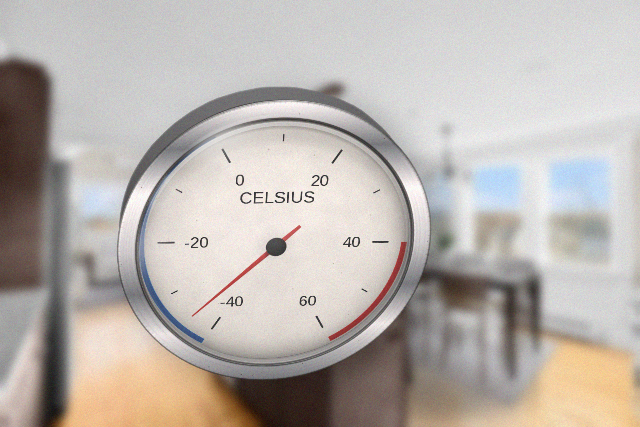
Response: -35 °C
